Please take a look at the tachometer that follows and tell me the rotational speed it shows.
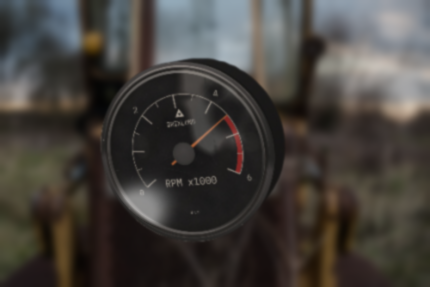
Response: 4500 rpm
